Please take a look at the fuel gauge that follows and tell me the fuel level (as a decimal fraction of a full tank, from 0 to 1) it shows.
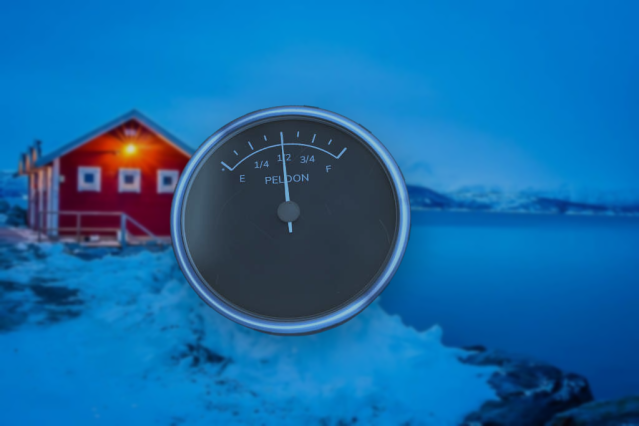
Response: 0.5
